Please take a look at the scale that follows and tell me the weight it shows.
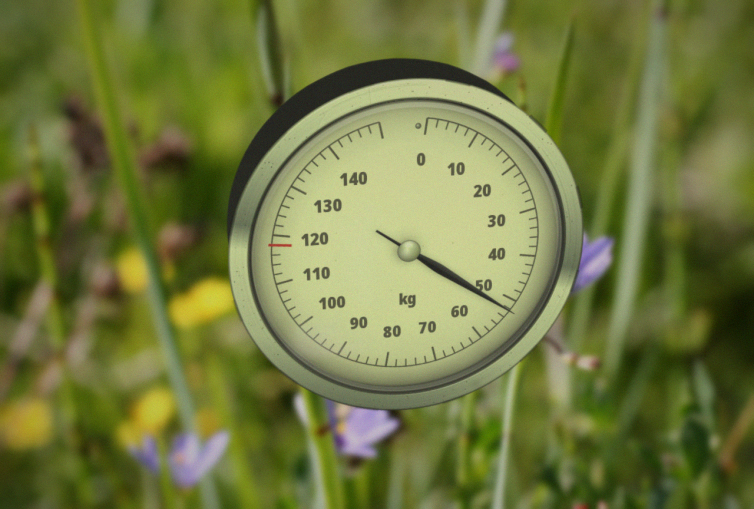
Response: 52 kg
